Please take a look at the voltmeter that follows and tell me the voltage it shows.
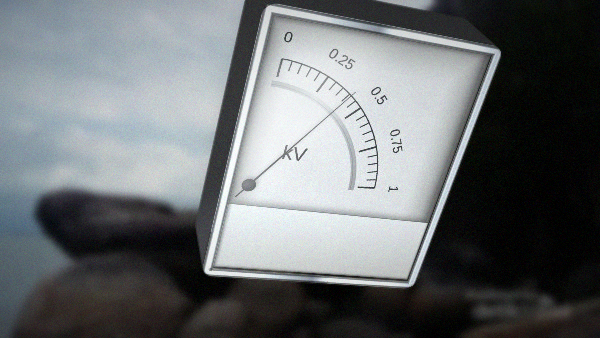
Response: 0.4 kV
